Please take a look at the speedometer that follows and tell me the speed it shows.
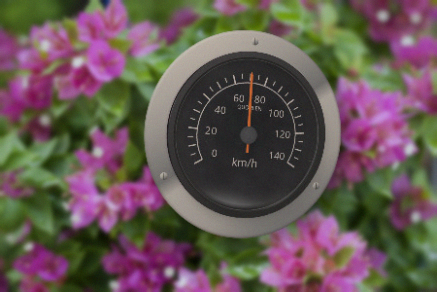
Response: 70 km/h
